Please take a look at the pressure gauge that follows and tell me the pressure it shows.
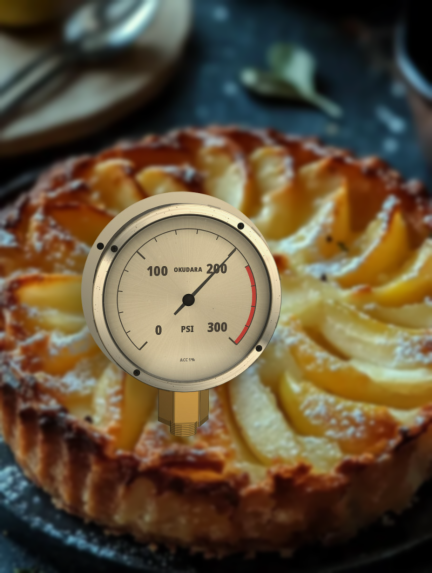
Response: 200 psi
